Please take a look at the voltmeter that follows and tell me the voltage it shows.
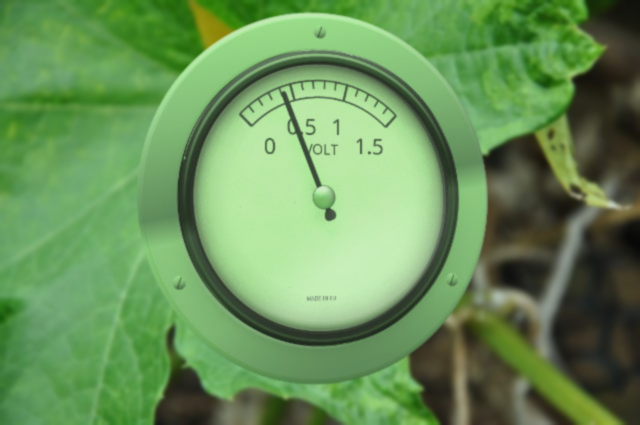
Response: 0.4 V
